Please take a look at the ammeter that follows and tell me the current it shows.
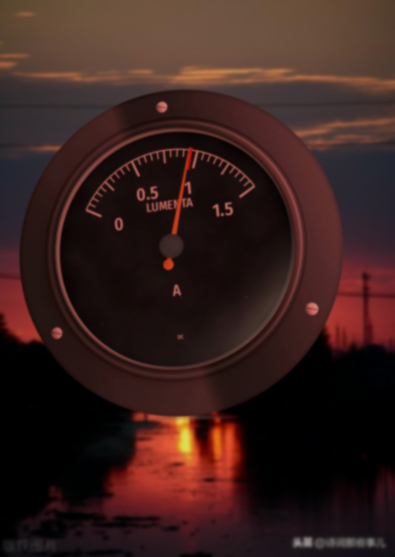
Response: 0.95 A
